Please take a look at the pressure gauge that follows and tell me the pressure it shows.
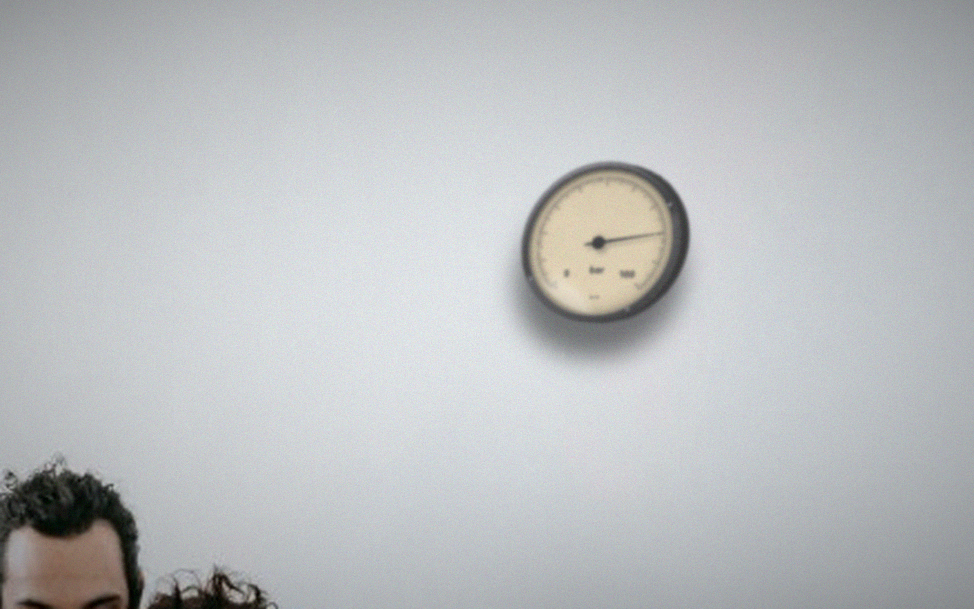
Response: 80 bar
